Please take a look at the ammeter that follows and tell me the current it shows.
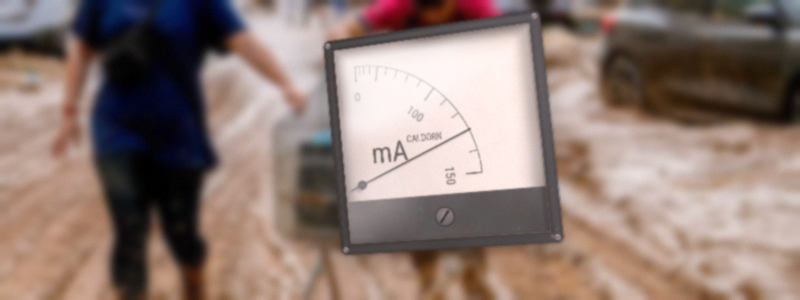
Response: 130 mA
